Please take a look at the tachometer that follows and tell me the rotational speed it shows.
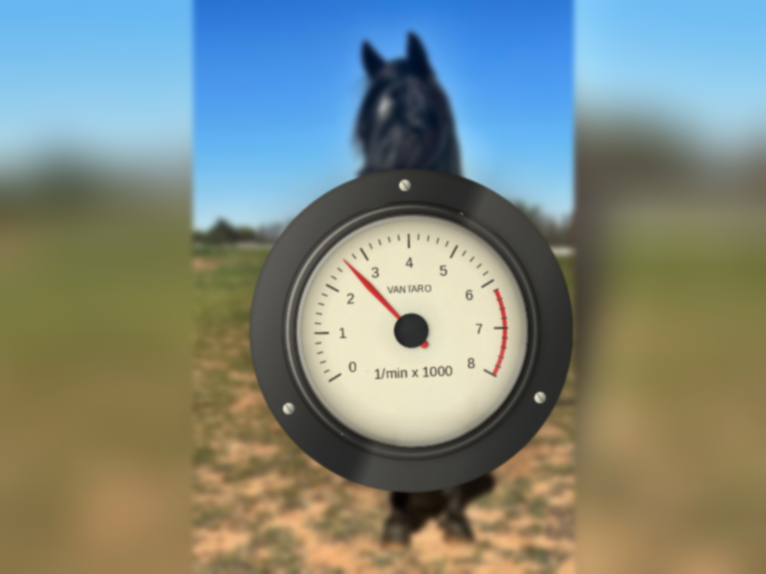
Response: 2600 rpm
